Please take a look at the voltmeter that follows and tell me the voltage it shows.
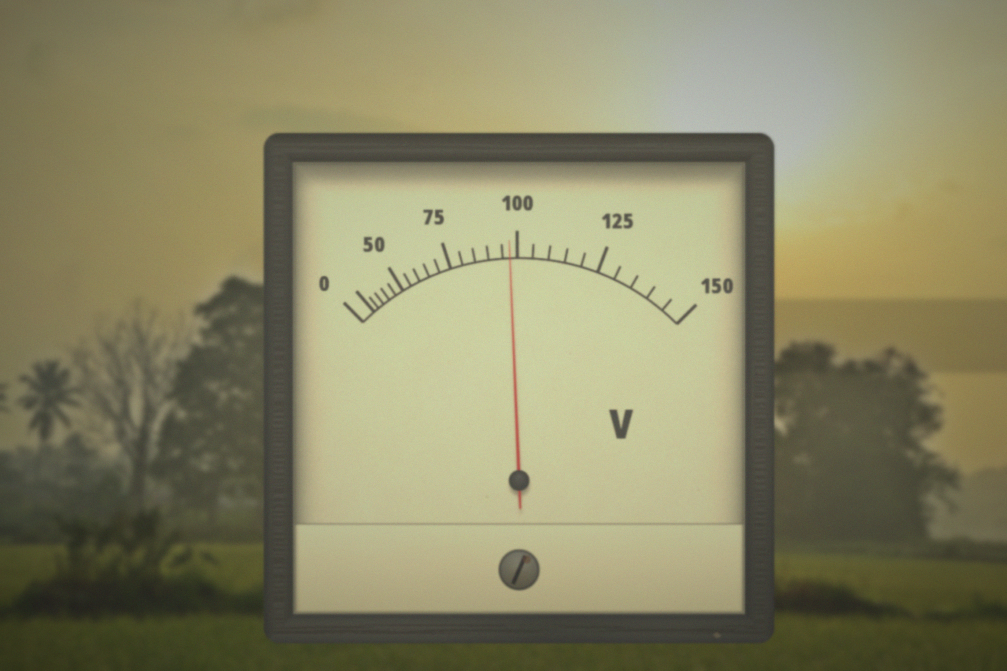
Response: 97.5 V
